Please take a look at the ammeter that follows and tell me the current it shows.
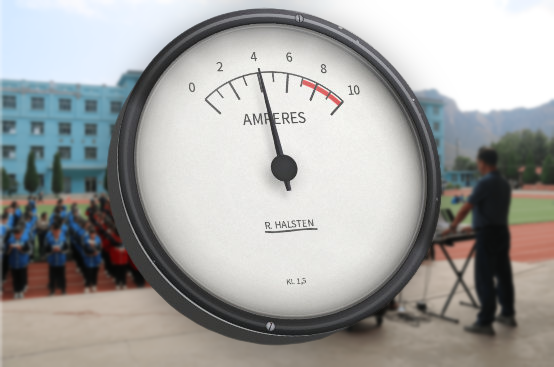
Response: 4 A
